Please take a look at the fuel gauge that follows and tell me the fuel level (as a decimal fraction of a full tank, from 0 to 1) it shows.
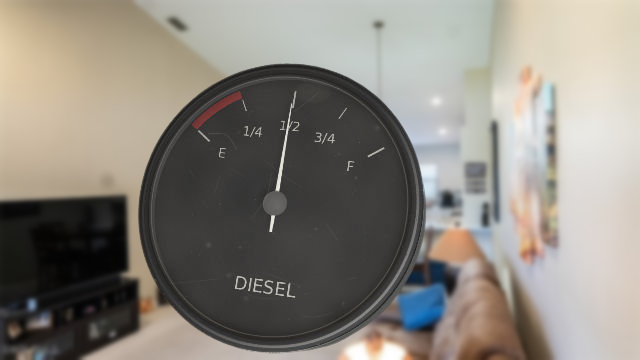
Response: 0.5
